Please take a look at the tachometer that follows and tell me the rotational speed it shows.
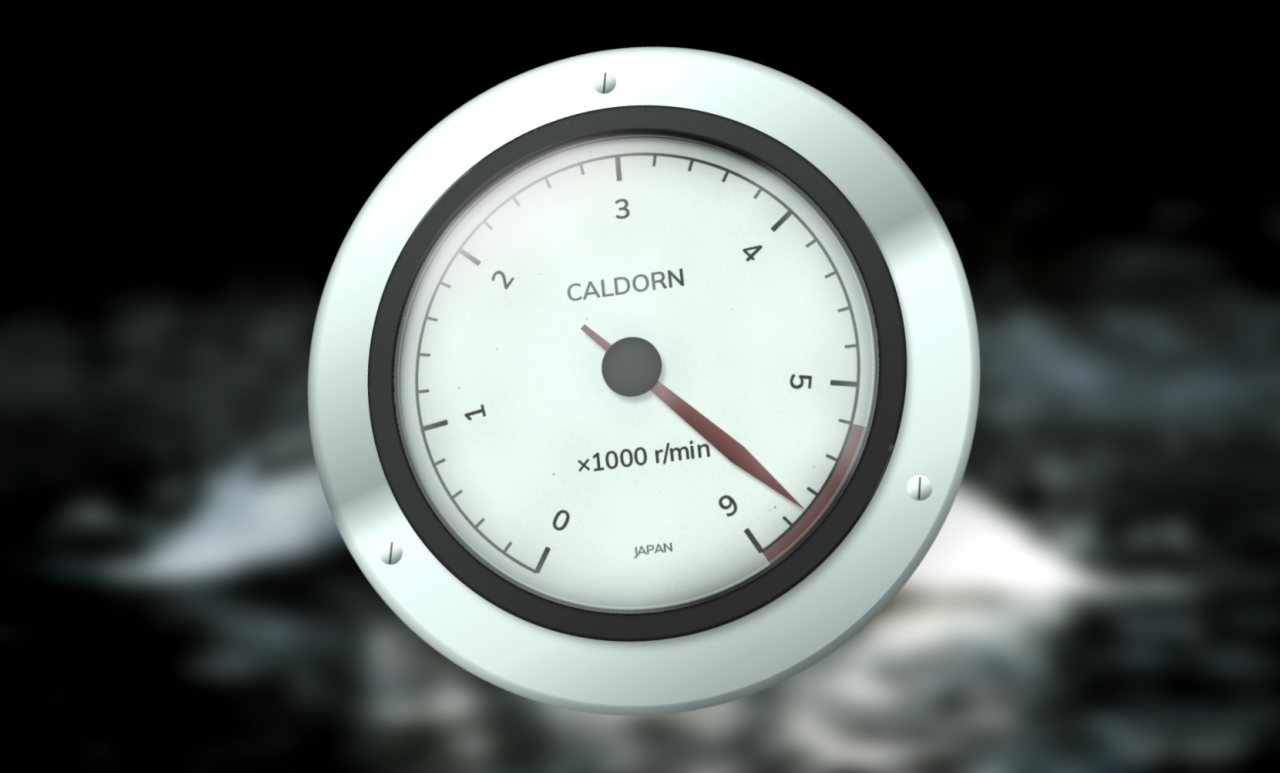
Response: 5700 rpm
